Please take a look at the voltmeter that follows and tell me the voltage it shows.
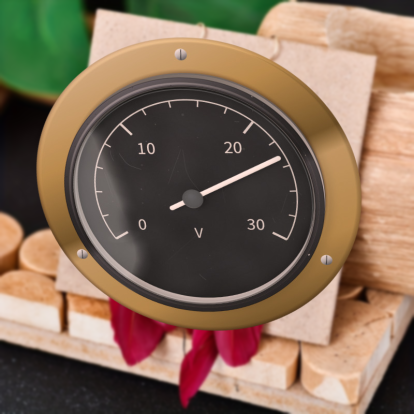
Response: 23 V
